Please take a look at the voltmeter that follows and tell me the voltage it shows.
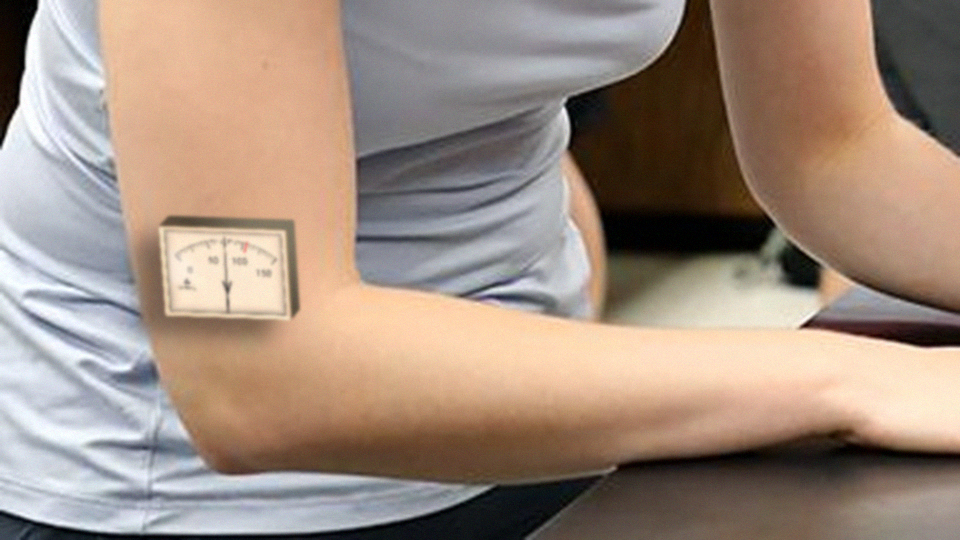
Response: 75 V
